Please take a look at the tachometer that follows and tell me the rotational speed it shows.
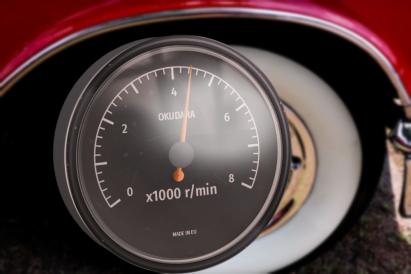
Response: 4400 rpm
